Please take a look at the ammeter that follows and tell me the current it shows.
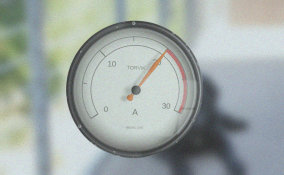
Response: 20 A
